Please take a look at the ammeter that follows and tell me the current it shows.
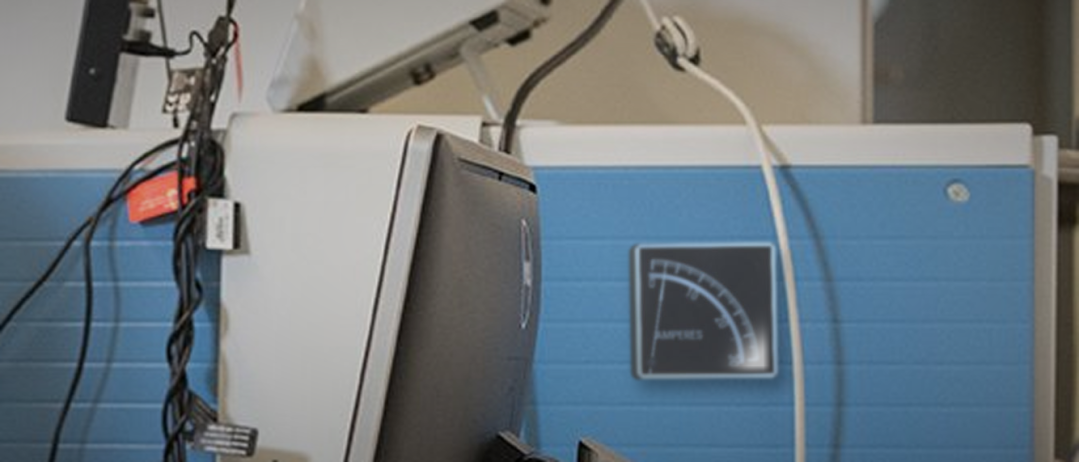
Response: 2.5 A
